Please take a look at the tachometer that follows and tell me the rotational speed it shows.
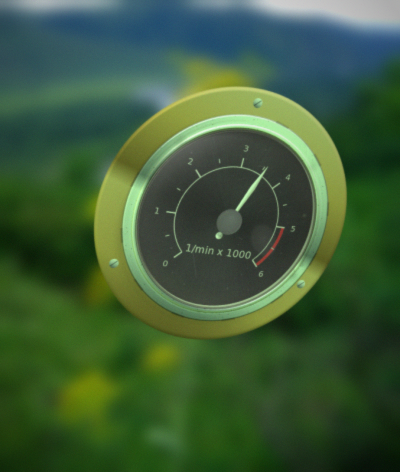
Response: 3500 rpm
